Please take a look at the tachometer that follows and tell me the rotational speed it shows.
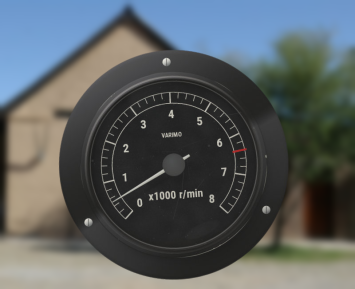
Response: 500 rpm
